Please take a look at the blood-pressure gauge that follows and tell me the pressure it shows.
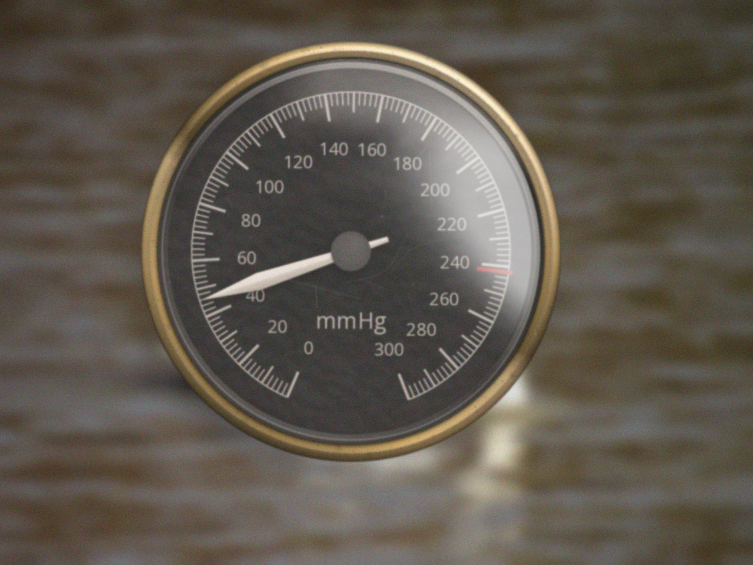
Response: 46 mmHg
